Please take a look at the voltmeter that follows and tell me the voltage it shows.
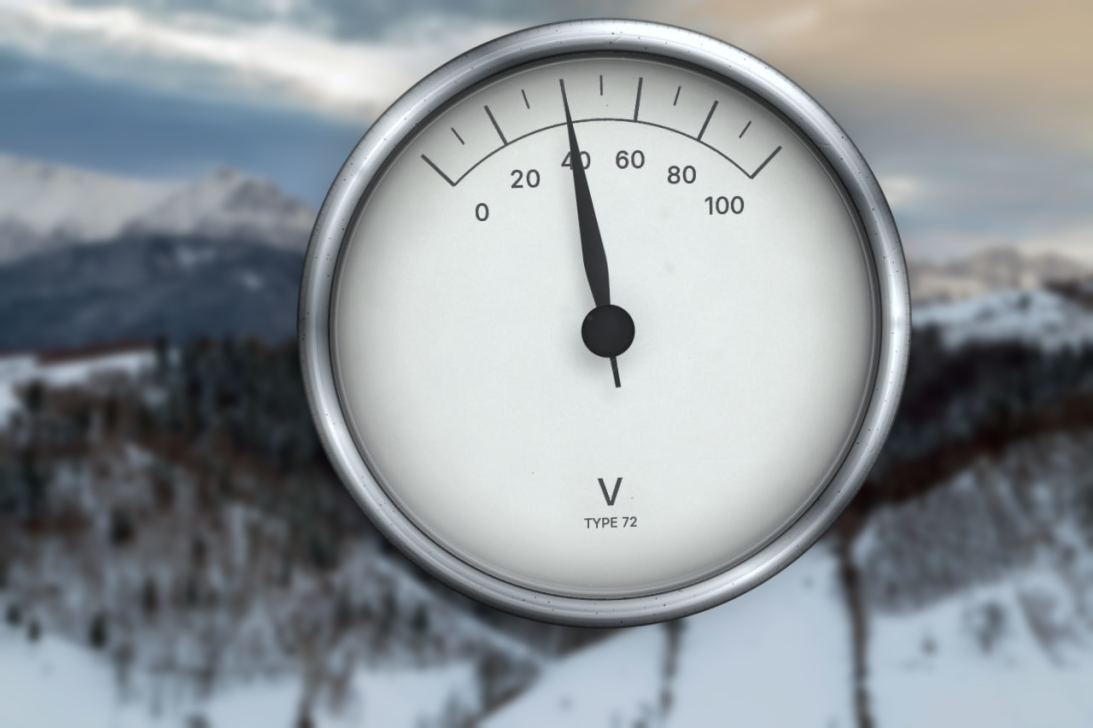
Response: 40 V
